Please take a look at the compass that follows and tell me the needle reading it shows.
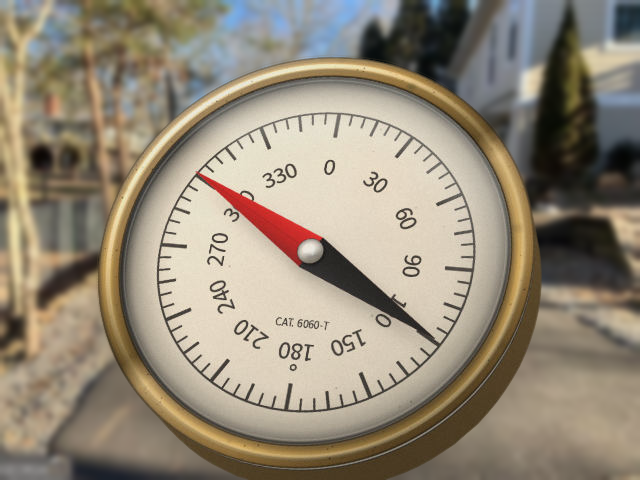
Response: 300 °
